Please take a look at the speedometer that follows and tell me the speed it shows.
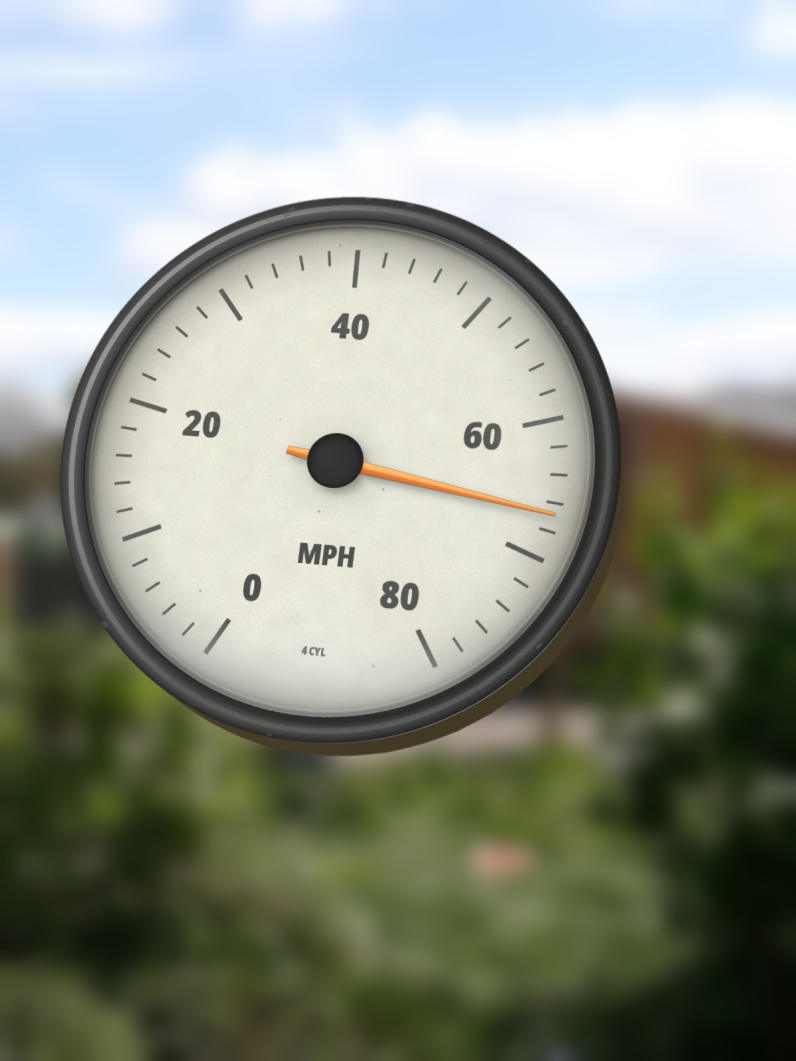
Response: 67 mph
